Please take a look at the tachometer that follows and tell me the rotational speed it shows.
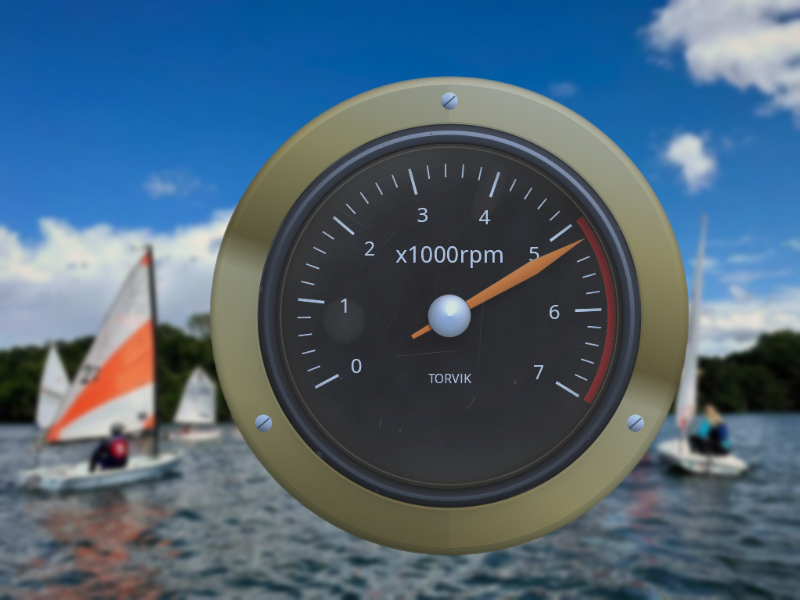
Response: 5200 rpm
